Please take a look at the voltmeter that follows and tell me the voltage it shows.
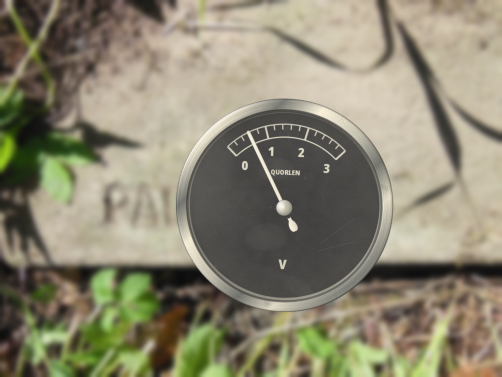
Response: 0.6 V
